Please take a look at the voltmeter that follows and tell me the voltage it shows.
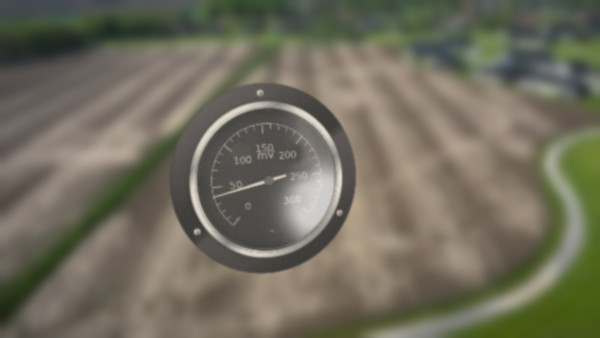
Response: 40 mV
